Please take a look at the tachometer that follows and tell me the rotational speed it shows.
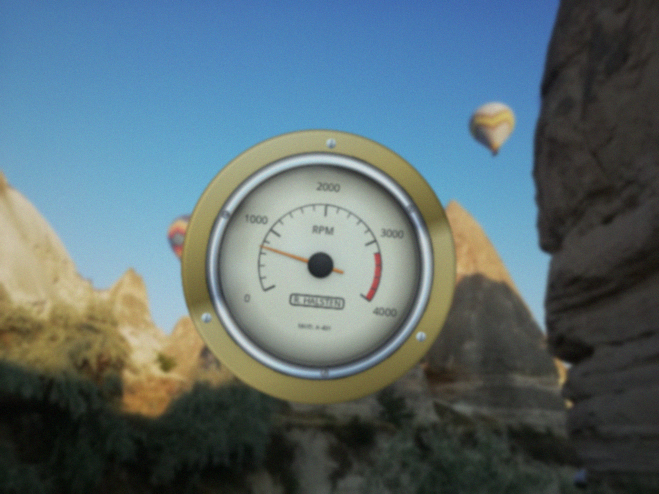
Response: 700 rpm
